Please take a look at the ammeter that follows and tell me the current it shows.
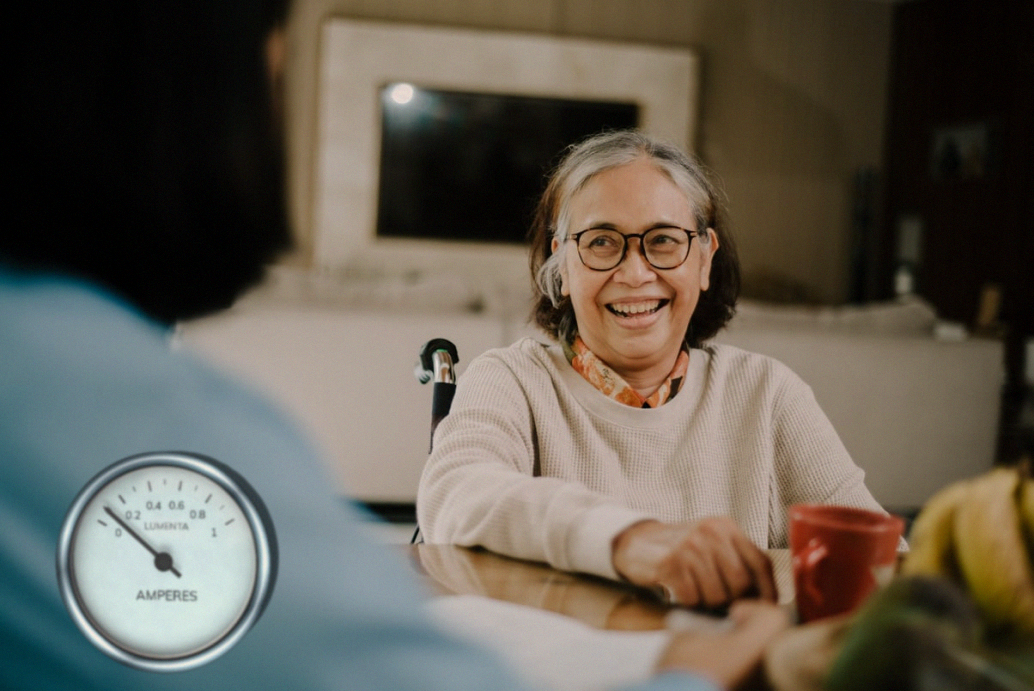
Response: 0.1 A
